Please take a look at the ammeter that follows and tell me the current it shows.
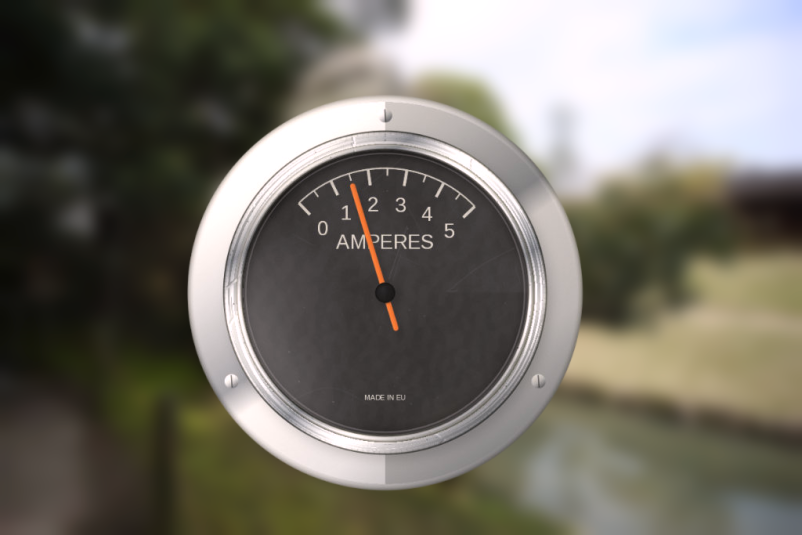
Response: 1.5 A
